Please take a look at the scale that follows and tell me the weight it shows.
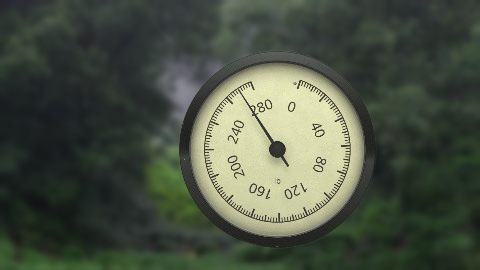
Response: 270 lb
